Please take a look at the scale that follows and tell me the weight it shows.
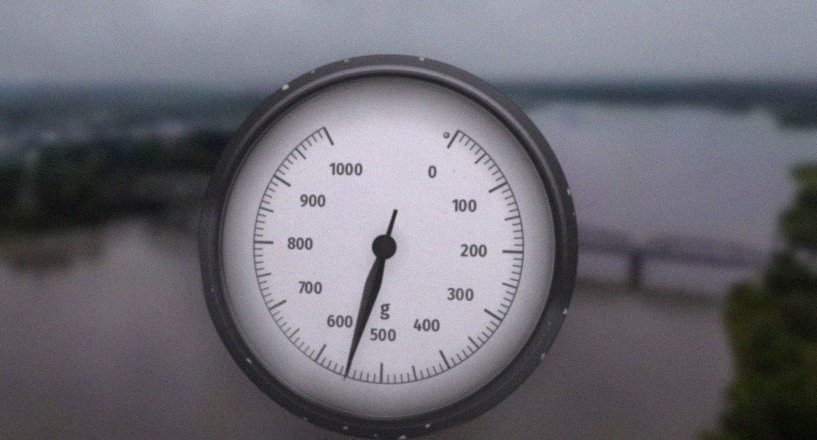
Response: 550 g
